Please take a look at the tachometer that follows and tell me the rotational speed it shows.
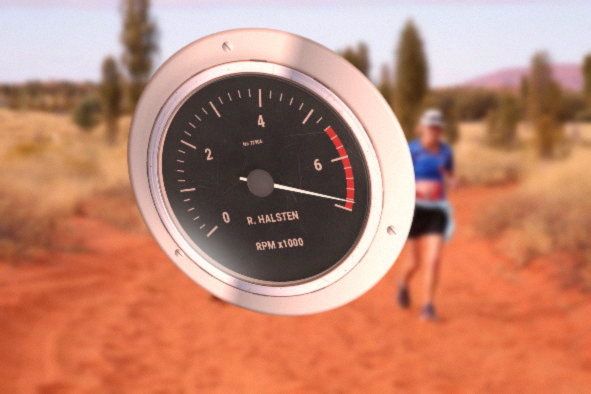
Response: 6800 rpm
